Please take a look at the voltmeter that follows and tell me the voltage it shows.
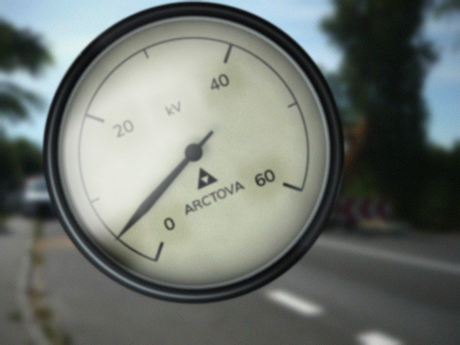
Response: 5 kV
